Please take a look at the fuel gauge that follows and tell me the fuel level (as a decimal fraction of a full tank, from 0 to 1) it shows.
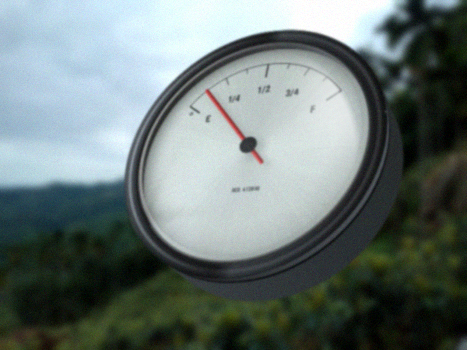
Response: 0.125
